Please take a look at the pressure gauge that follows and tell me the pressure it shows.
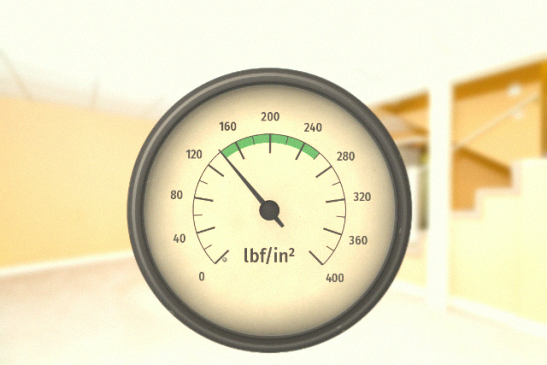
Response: 140 psi
